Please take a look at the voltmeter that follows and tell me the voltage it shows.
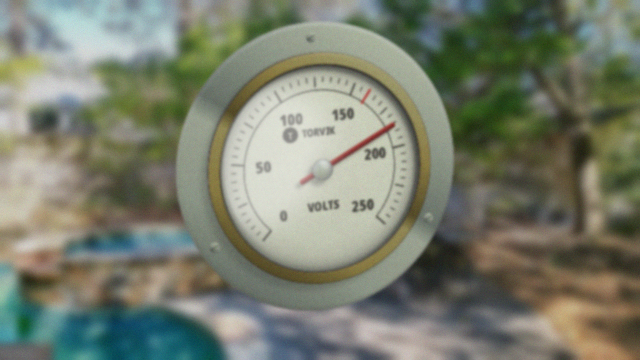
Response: 185 V
